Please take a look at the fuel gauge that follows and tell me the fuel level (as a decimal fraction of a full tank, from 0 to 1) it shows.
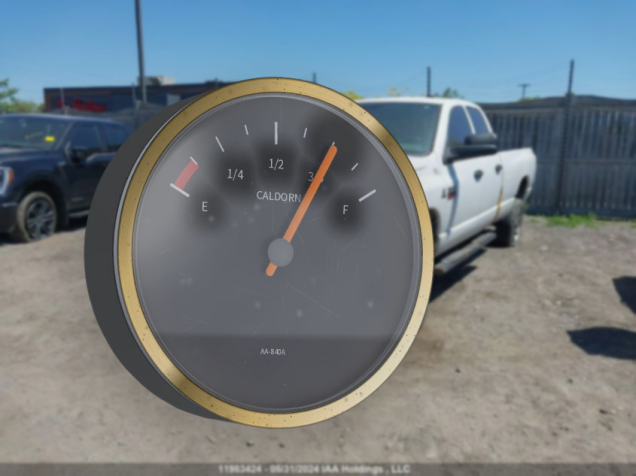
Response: 0.75
